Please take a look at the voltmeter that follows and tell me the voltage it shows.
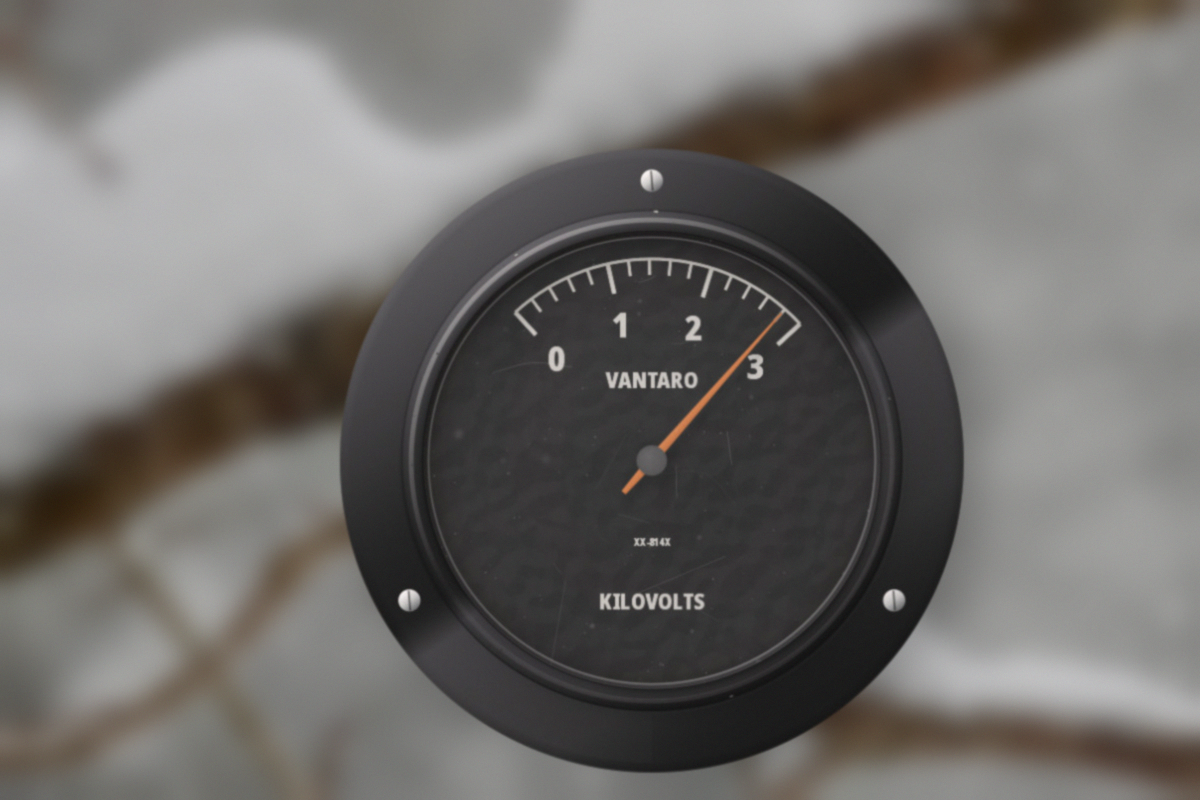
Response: 2.8 kV
